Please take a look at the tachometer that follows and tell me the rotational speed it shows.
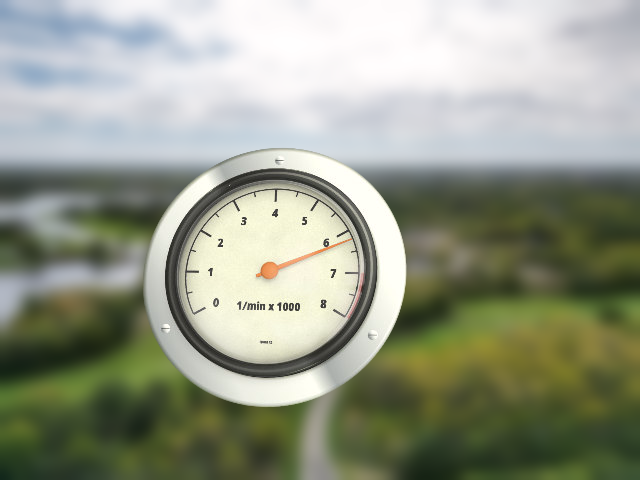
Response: 6250 rpm
